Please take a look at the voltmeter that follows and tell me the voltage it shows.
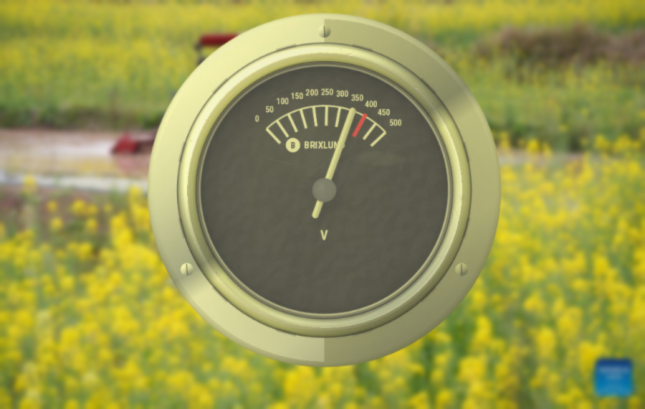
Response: 350 V
